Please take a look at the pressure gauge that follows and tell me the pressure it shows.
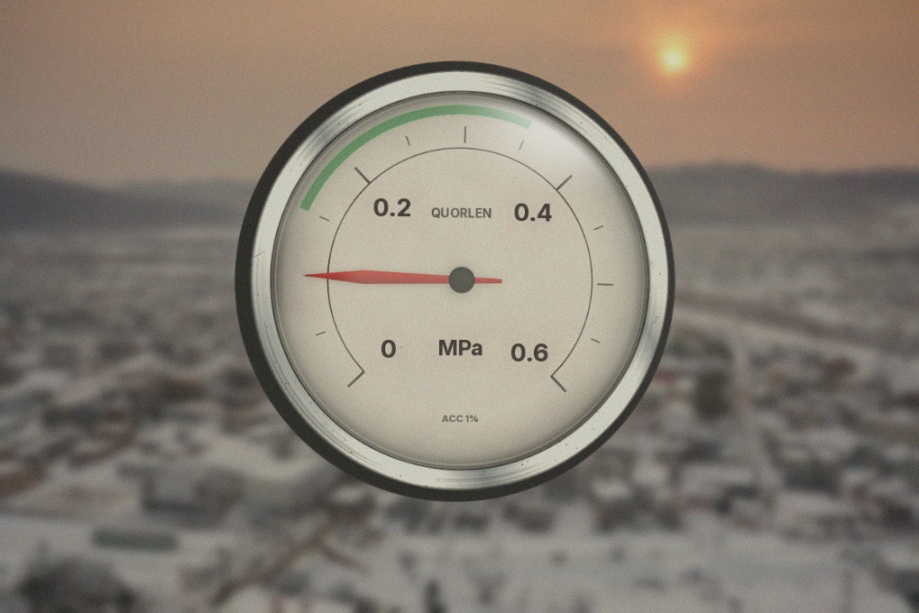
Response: 0.1 MPa
